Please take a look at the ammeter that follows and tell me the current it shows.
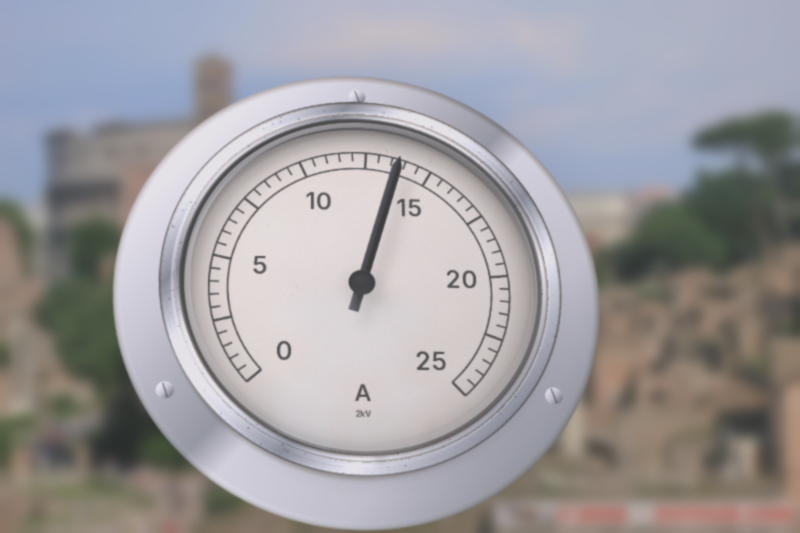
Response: 13.75 A
